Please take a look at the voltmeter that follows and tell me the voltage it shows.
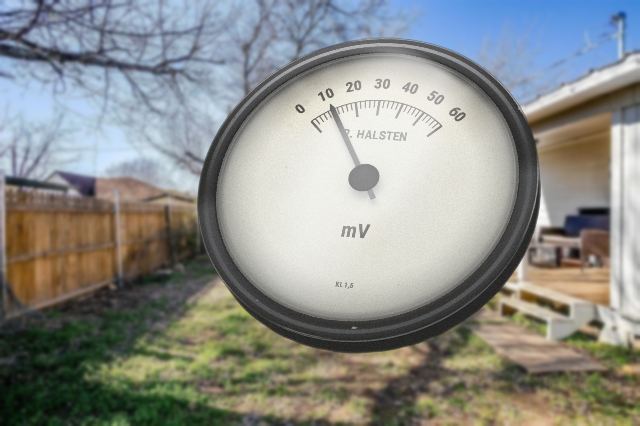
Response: 10 mV
